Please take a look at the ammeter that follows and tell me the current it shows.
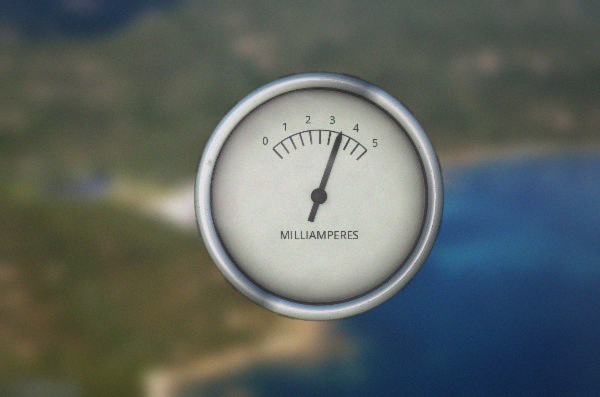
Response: 3.5 mA
